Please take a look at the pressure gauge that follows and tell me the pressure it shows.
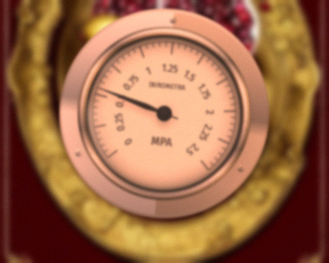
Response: 0.55 MPa
